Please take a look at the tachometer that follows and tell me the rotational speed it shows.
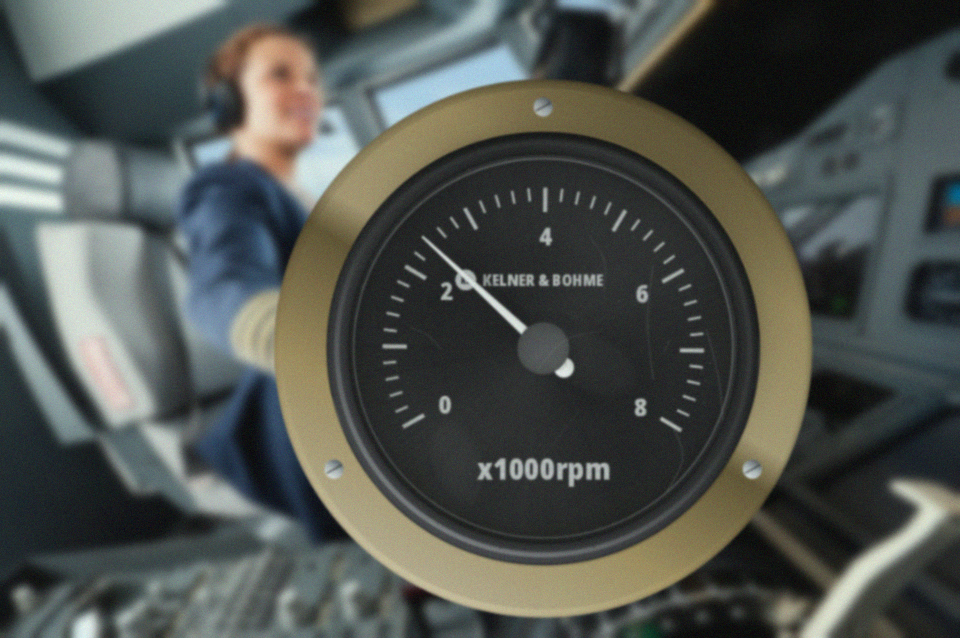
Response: 2400 rpm
